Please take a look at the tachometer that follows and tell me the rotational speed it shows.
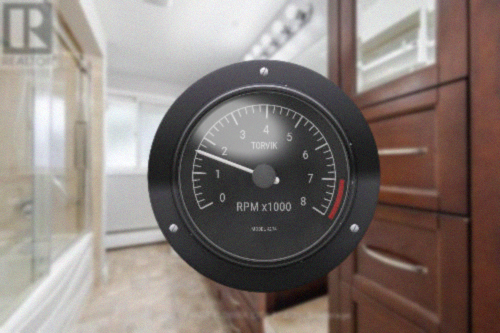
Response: 1600 rpm
